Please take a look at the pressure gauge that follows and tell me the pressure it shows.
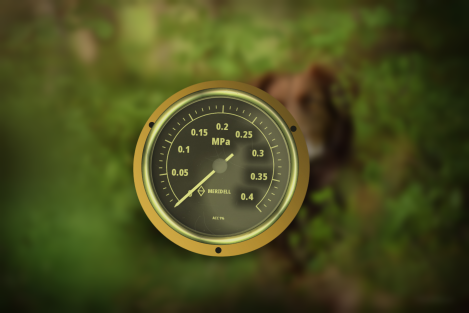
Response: 0 MPa
